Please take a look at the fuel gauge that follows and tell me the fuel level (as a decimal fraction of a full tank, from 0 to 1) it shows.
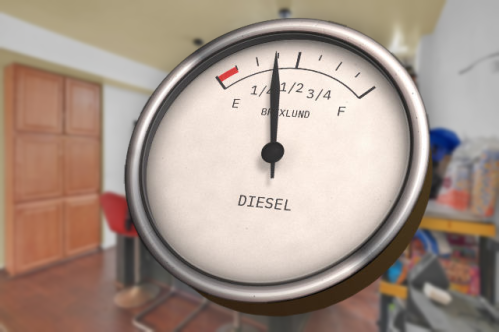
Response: 0.375
